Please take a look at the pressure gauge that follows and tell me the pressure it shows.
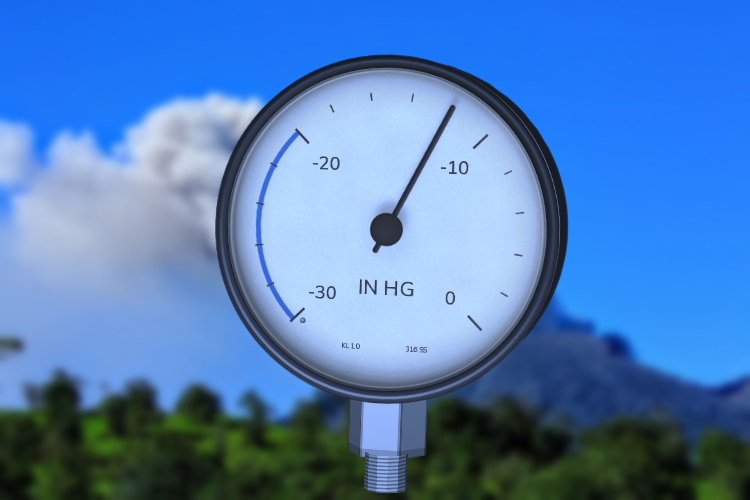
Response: -12 inHg
